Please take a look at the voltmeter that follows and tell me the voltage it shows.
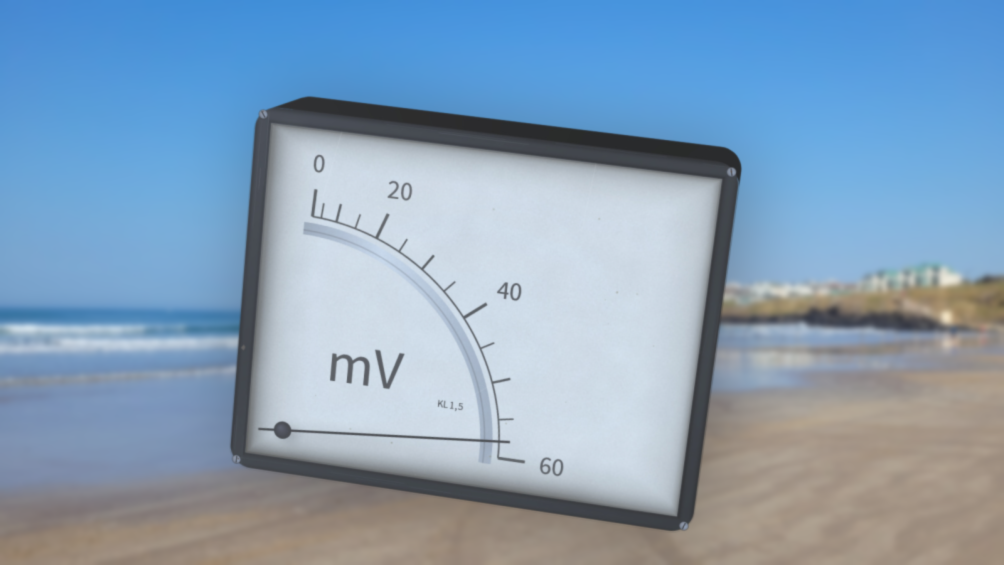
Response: 57.5 mV
